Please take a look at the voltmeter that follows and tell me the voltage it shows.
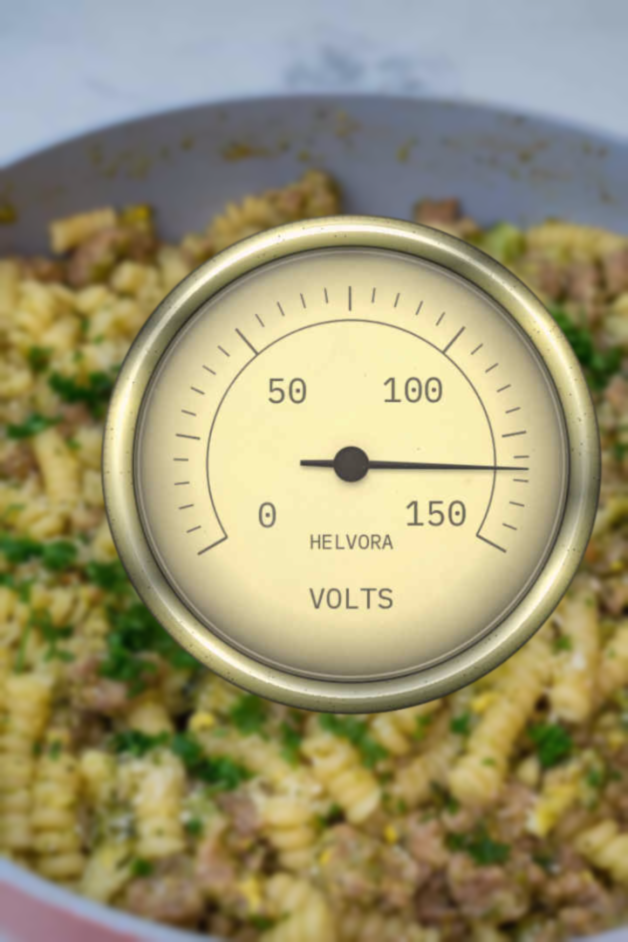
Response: 132.5 V
